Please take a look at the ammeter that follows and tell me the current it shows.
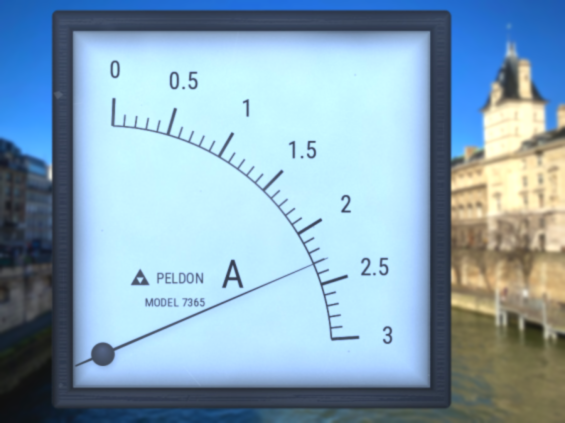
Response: 2.3 A
